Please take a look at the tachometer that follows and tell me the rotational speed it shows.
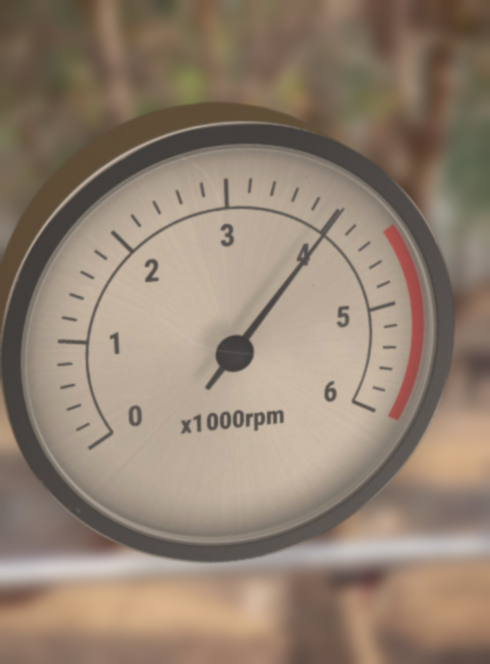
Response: 4000 rpm
